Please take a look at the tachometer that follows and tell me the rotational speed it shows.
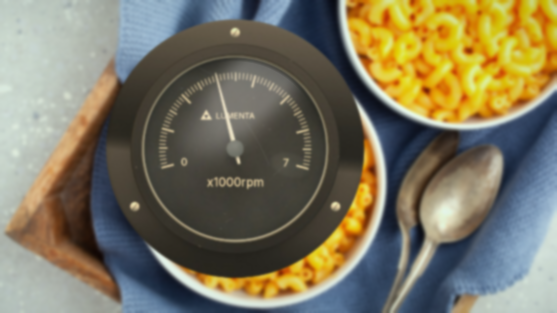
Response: 3000 rpm
